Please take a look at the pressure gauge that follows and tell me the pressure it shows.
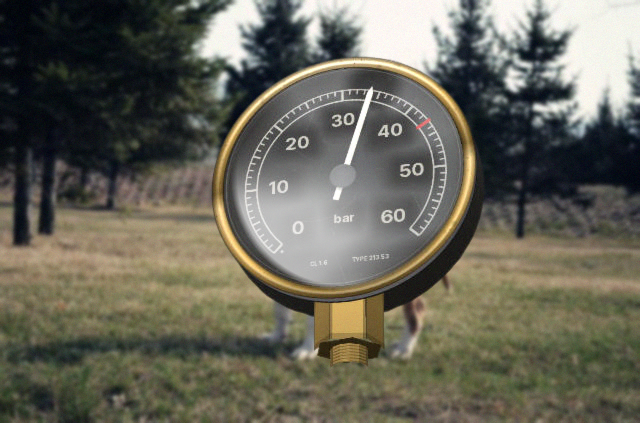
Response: 34 bar
